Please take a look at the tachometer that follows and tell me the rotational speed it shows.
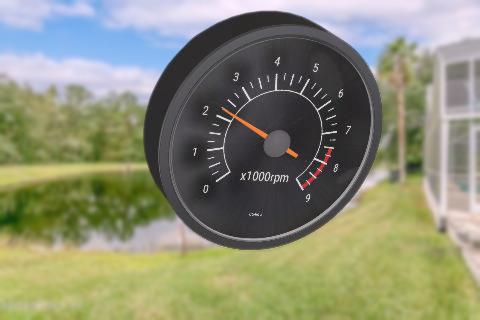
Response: 2250 rpm
